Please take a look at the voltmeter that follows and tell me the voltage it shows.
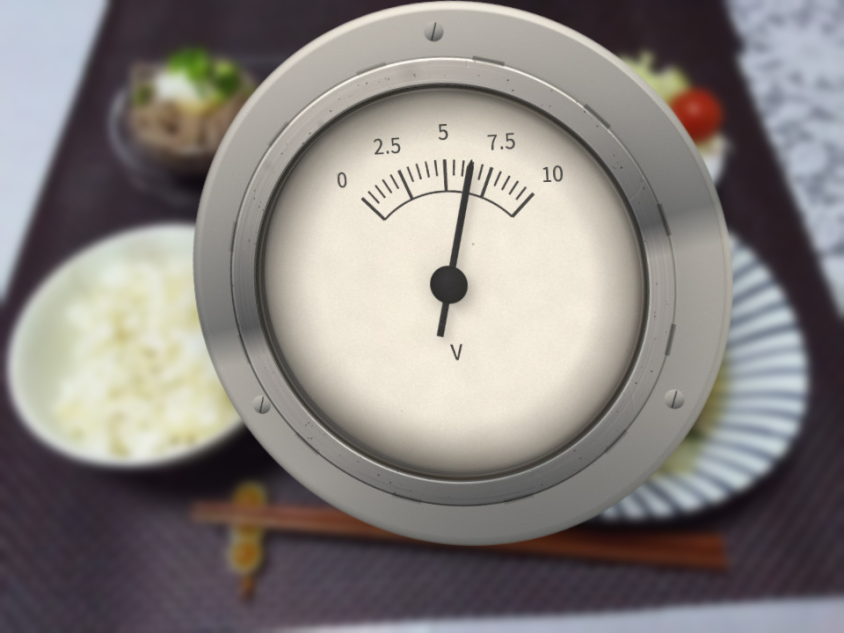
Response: 6.5 V
